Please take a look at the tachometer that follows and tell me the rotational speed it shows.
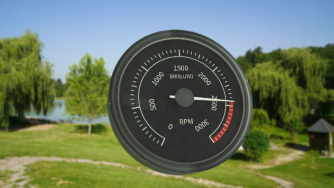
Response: 2450 rpm
